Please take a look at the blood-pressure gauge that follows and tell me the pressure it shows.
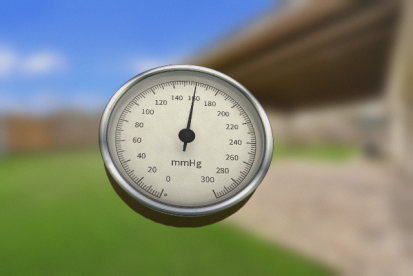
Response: 160 mmHg
